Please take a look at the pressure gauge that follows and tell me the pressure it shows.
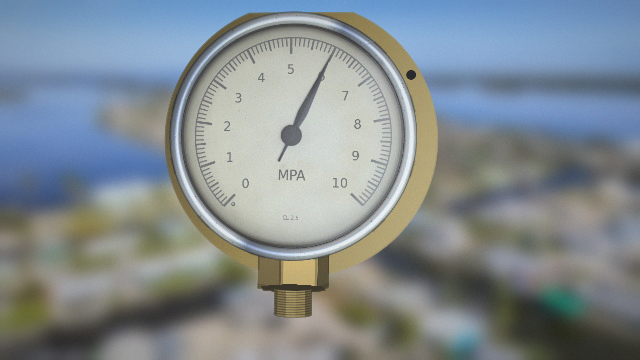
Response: 6 MPa
